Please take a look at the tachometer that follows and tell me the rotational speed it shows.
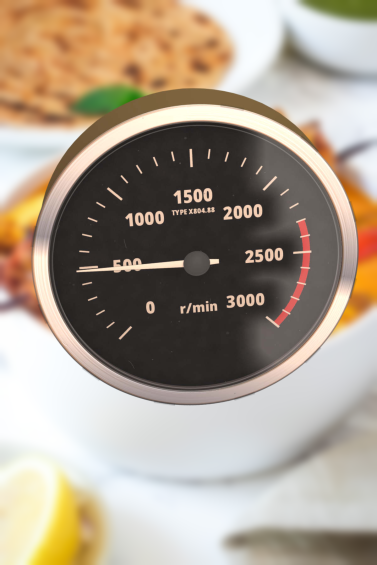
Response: 500 rpm
